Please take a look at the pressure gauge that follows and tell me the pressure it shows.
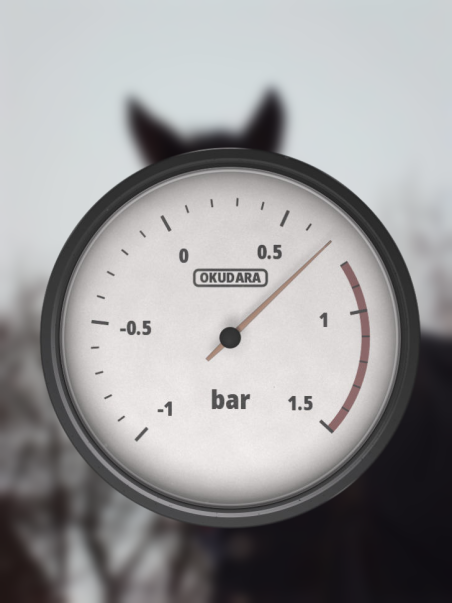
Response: 0.7 bar
